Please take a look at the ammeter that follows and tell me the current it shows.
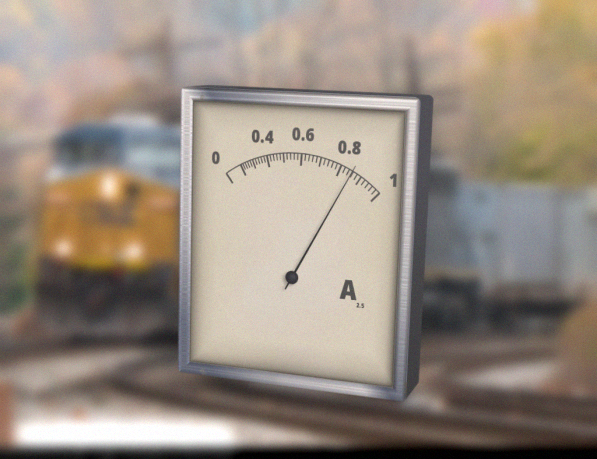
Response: 0.86 A
